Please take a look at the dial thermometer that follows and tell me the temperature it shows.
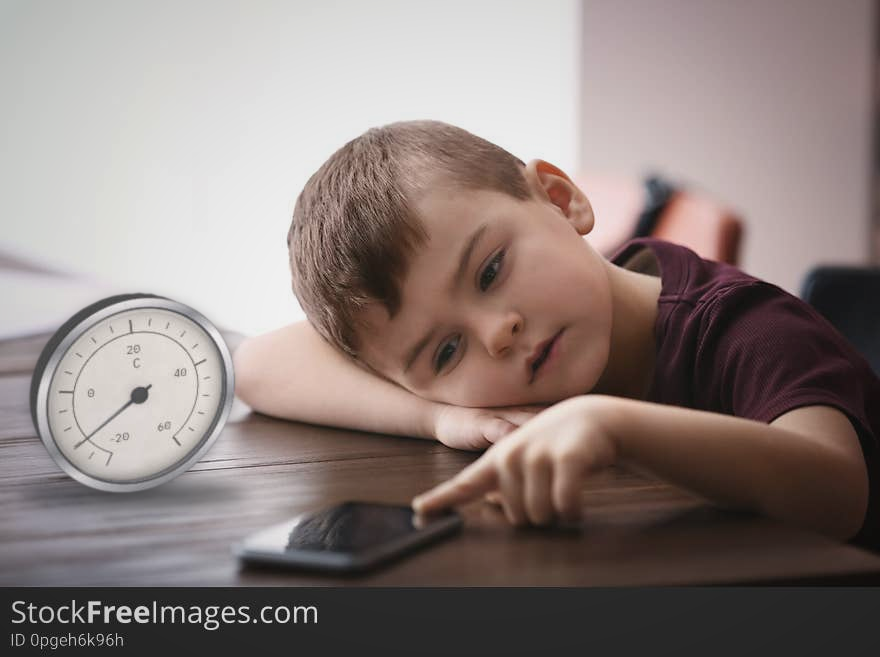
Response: -12 °C
